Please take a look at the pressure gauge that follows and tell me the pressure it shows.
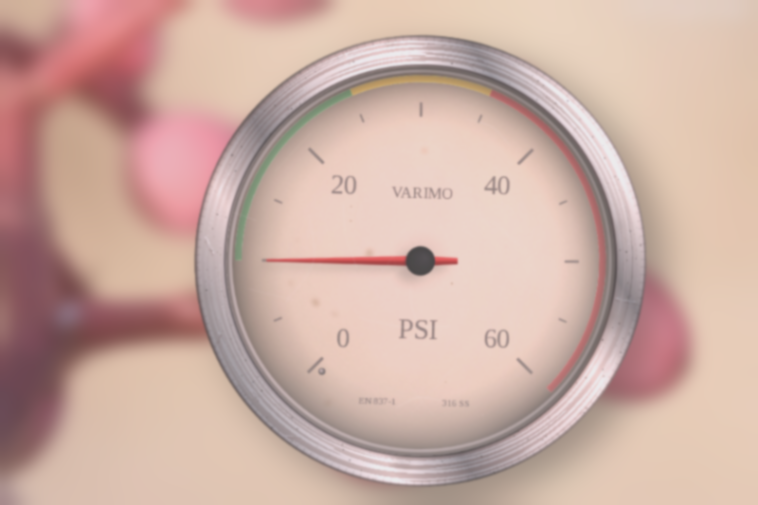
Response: 10 psi
